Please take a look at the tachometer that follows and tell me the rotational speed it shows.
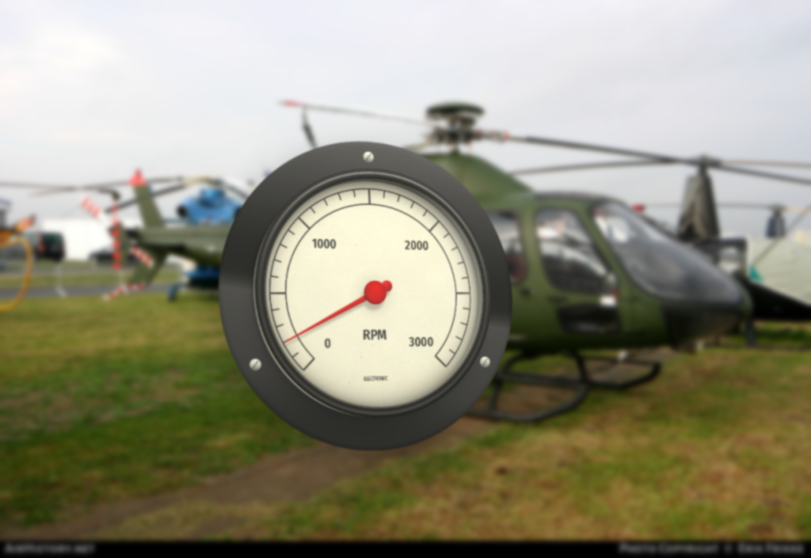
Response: 200 rpm
